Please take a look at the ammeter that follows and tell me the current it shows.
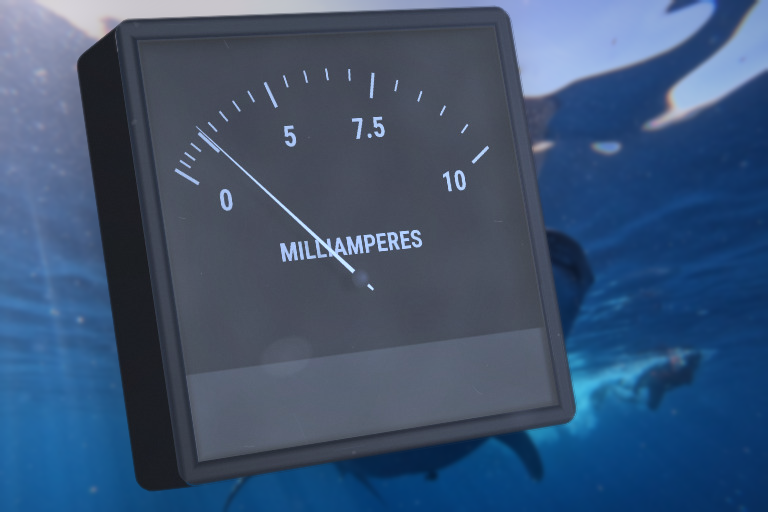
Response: 2.5 mA
